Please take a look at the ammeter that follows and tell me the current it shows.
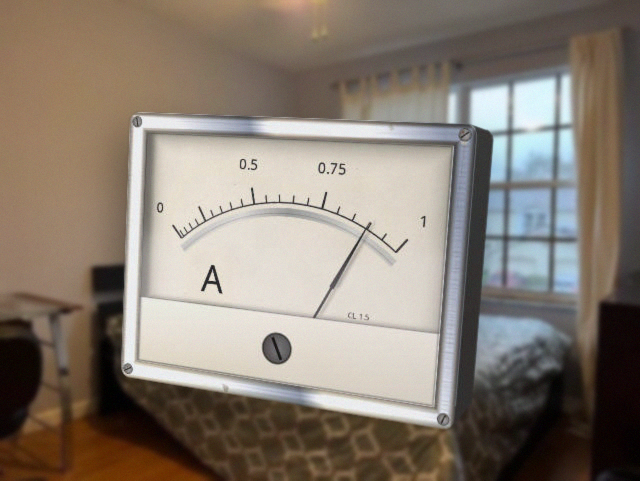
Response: 0.9 A
